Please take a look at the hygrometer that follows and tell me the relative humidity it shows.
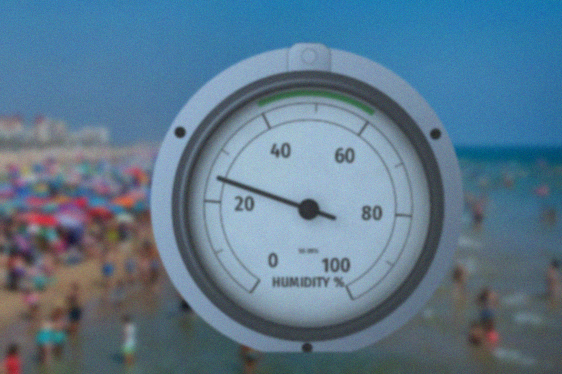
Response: 25 %
